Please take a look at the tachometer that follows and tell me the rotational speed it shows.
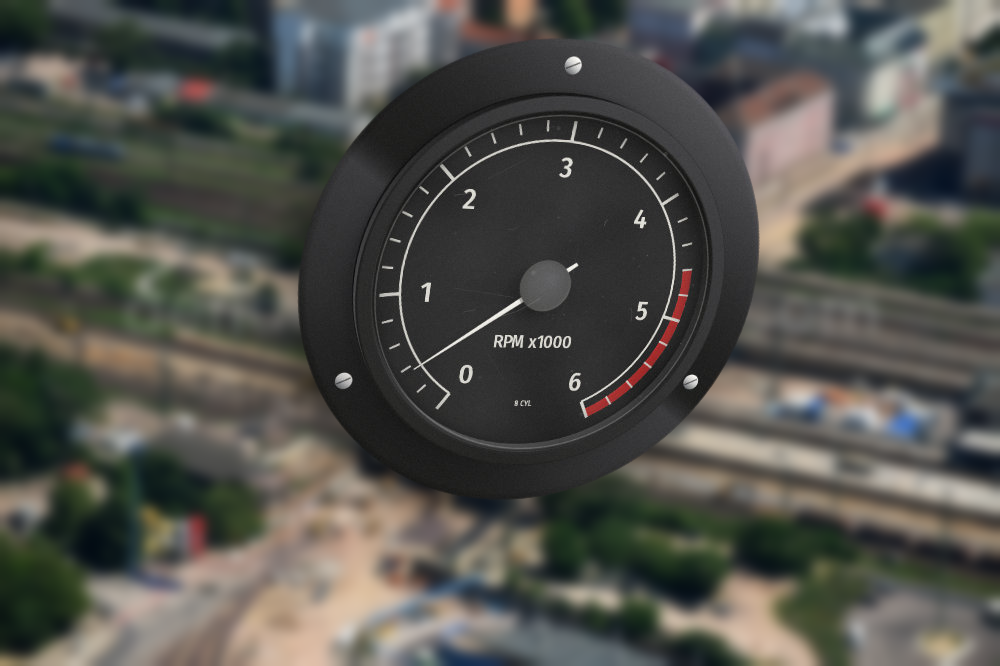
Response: 400 rpm
